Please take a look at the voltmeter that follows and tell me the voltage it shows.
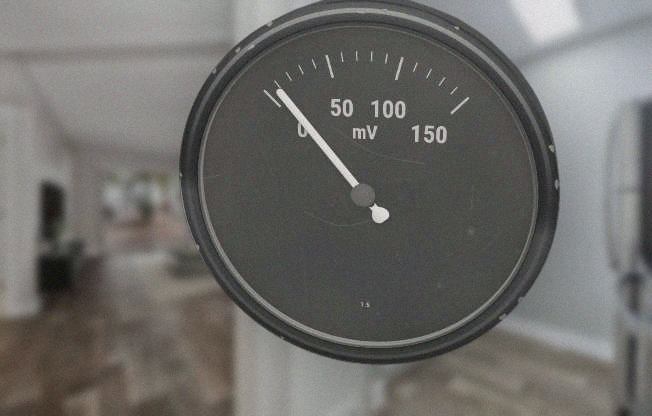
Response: 10 mV
